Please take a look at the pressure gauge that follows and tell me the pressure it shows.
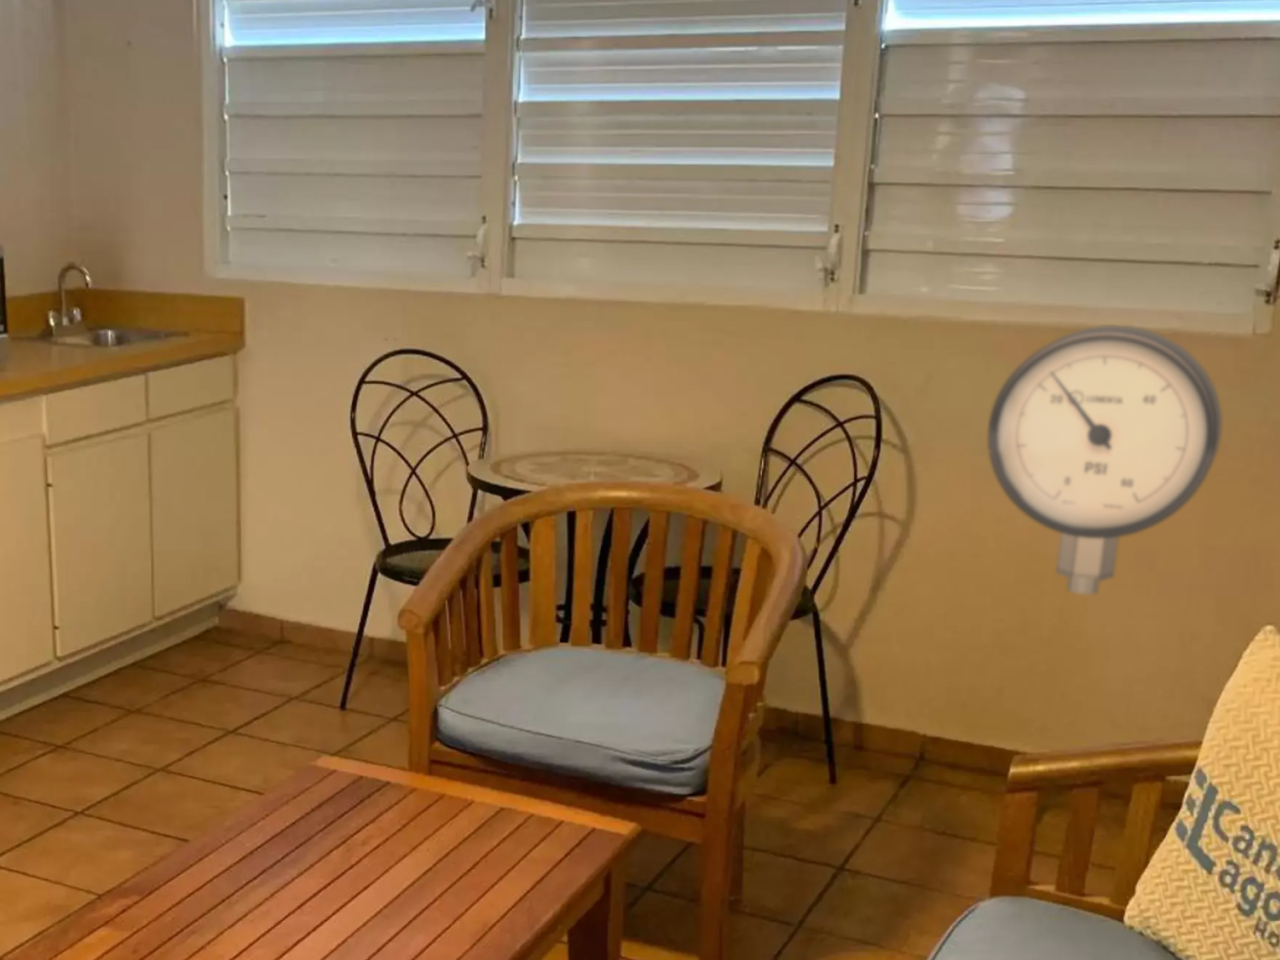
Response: 22.5 psi
